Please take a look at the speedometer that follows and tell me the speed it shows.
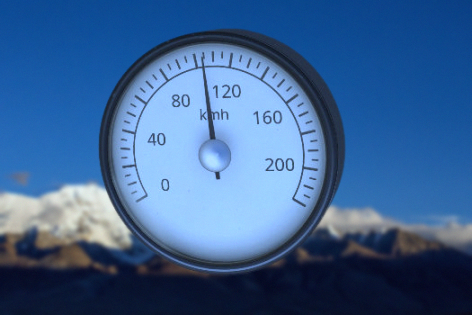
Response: 105 km/h
